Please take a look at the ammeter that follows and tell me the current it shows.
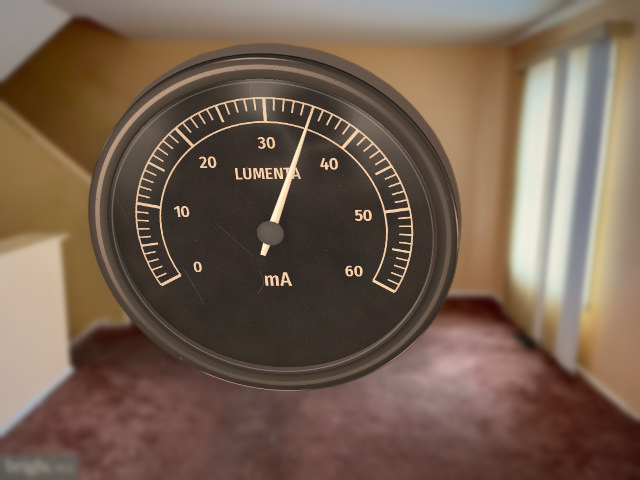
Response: 35 mA
